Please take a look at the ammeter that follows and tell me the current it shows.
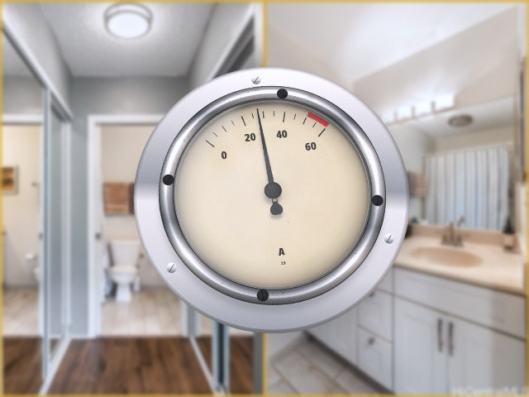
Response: 27.5 A
